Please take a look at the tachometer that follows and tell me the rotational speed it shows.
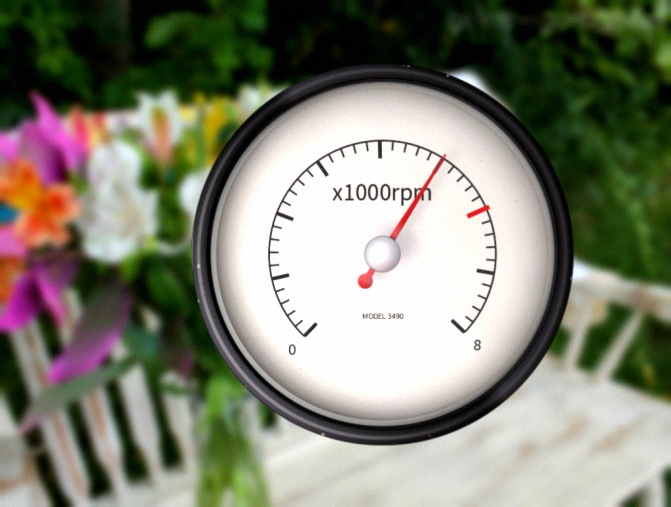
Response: 5000 rpm
